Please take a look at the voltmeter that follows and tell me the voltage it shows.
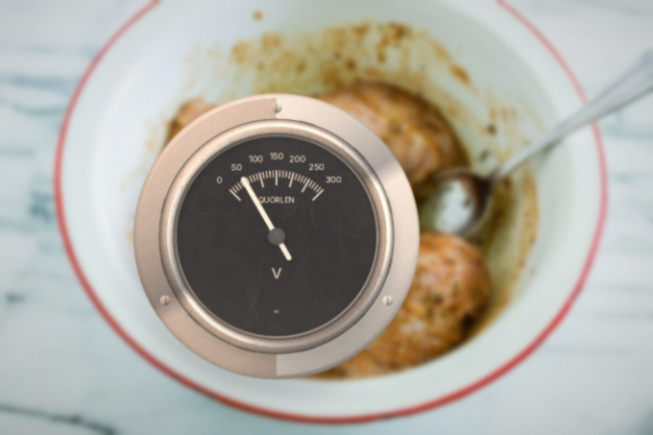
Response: 50 V
